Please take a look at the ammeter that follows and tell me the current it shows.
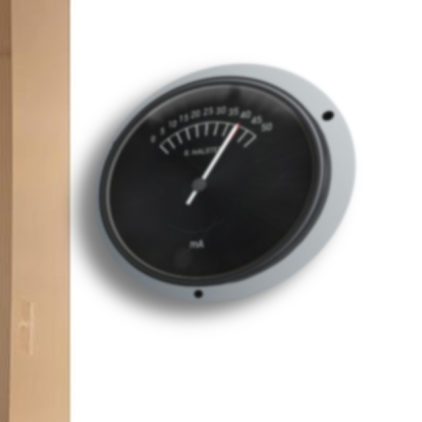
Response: 40 mA
